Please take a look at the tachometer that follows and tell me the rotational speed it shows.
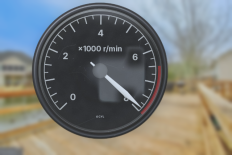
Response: 7875 rpm
